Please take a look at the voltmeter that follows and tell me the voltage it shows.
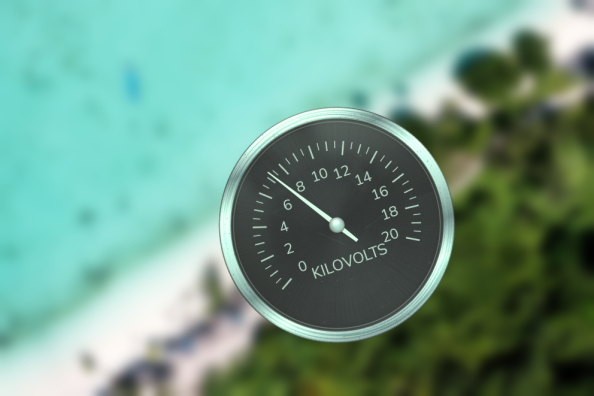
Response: 7.25 kV
